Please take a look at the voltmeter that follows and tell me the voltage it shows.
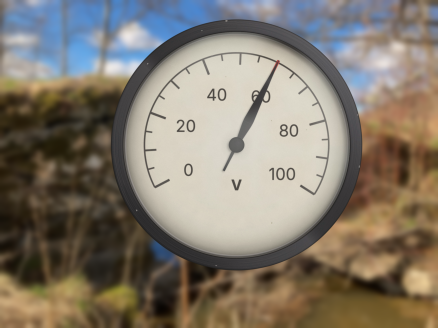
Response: 60 V
